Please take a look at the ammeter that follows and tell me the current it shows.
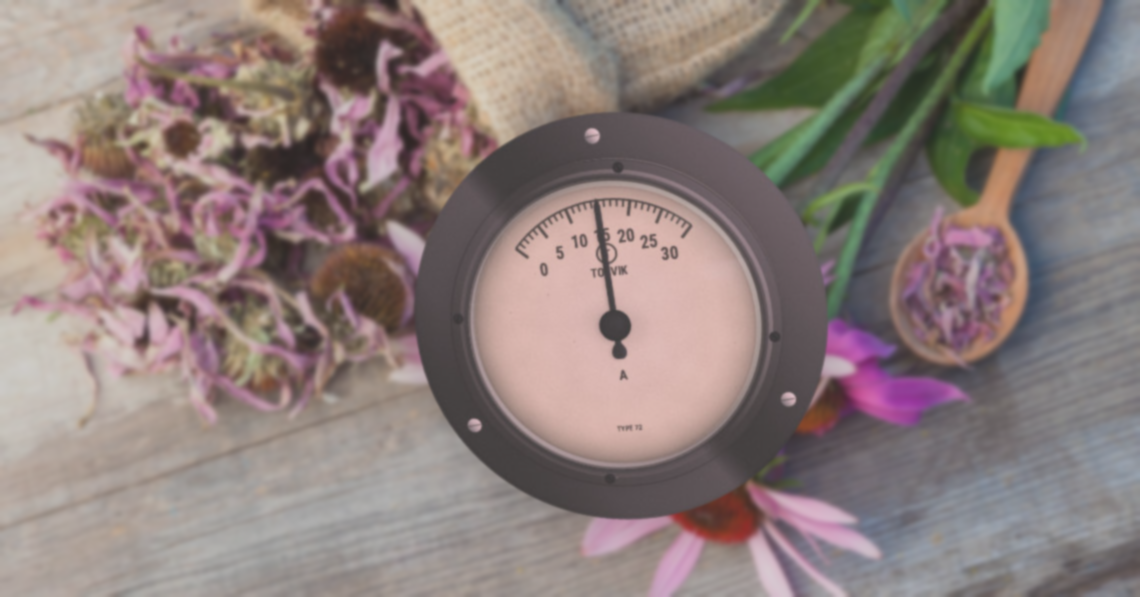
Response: 15 A
